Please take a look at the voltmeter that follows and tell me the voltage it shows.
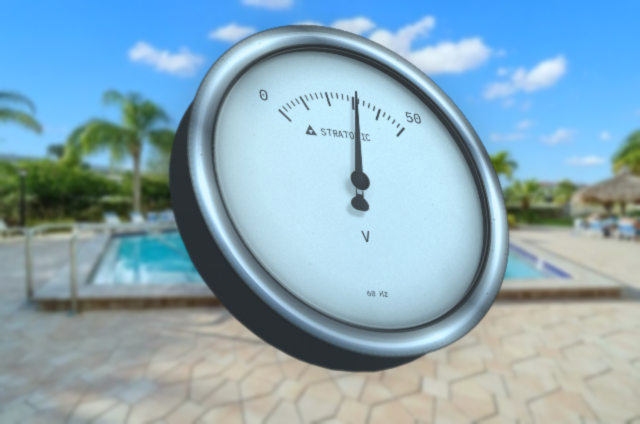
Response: 30 V
